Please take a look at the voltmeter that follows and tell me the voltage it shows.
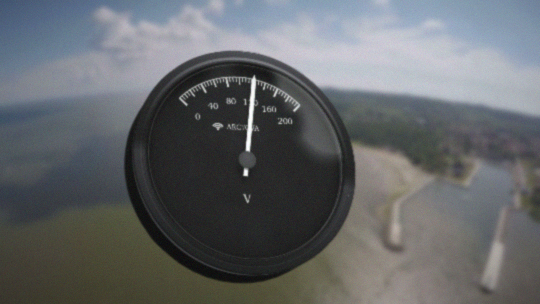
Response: 120 V
